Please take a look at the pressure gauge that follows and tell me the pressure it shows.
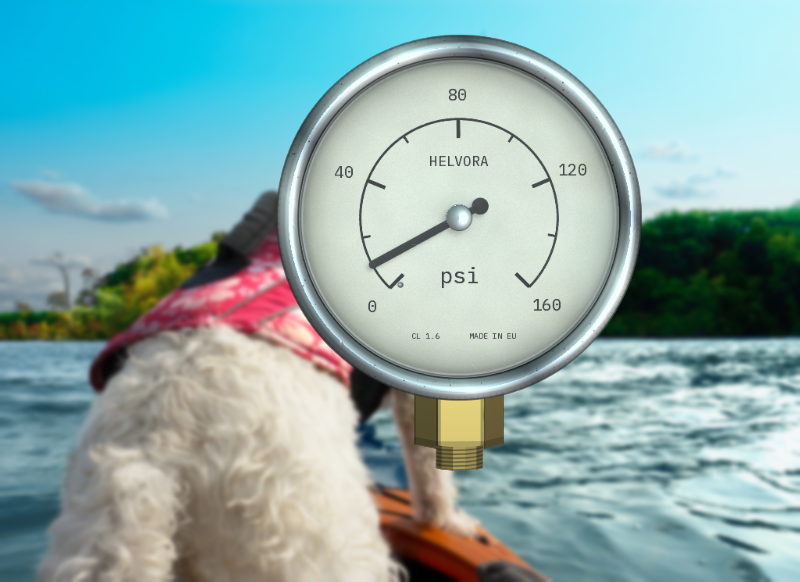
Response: 10 psi
